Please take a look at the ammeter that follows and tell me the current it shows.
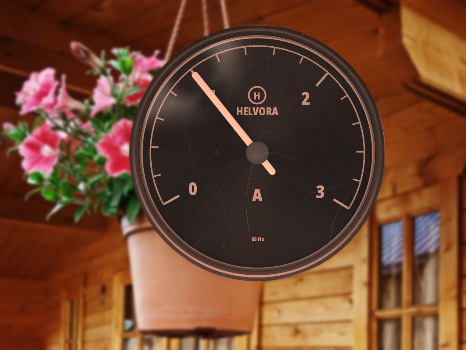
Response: 1 A
